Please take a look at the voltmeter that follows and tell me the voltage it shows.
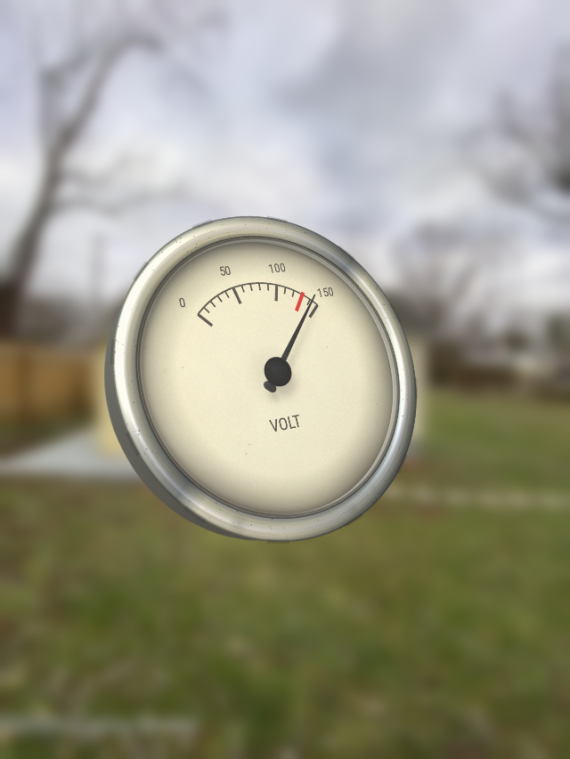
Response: 140 V
